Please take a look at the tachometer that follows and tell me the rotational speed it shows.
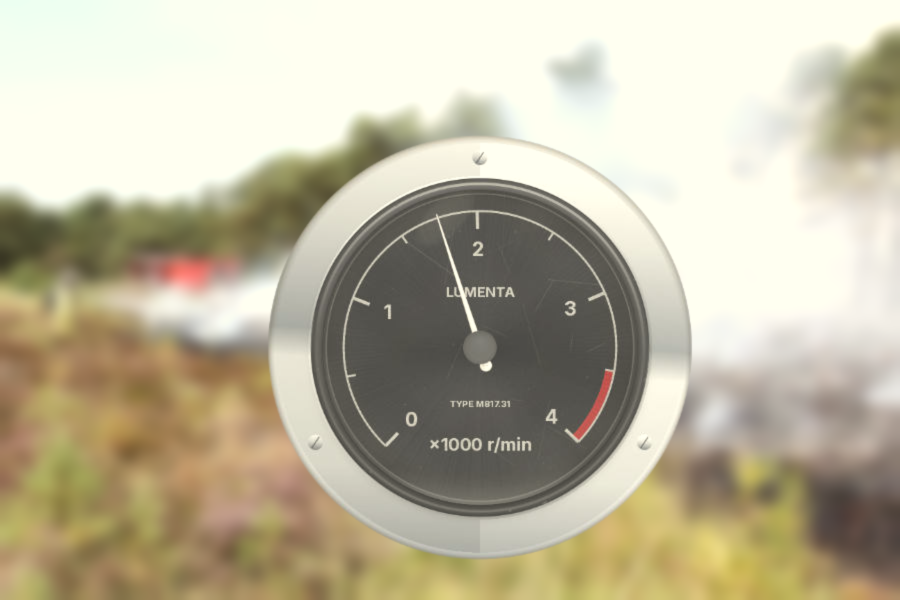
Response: 1750 rpm
